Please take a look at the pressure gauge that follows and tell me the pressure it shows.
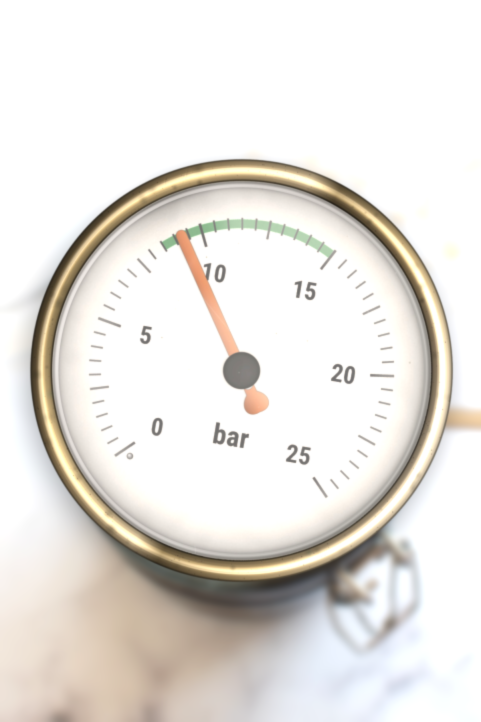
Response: 9.25 bar
